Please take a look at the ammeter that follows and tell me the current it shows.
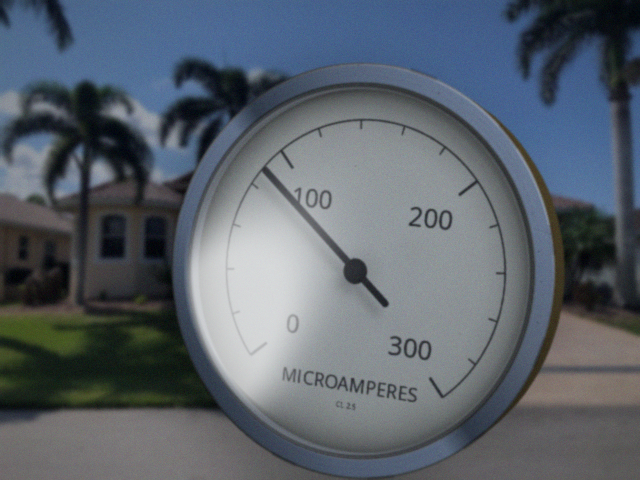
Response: 90 µA
